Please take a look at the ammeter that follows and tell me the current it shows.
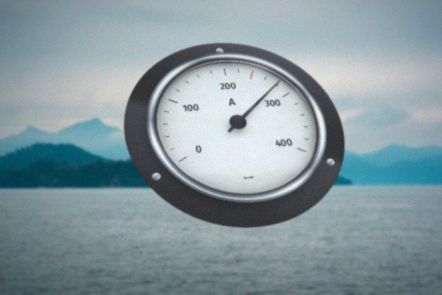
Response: 280 A
